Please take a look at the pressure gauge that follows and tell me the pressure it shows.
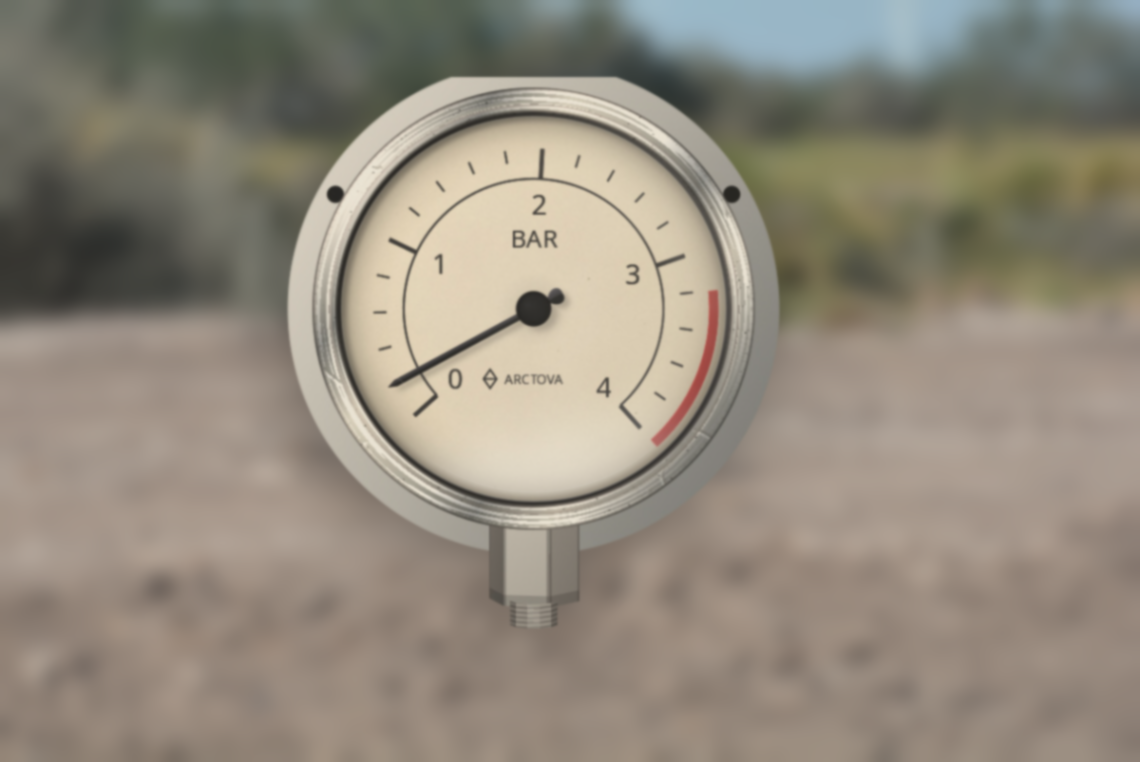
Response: 0.2 bar
